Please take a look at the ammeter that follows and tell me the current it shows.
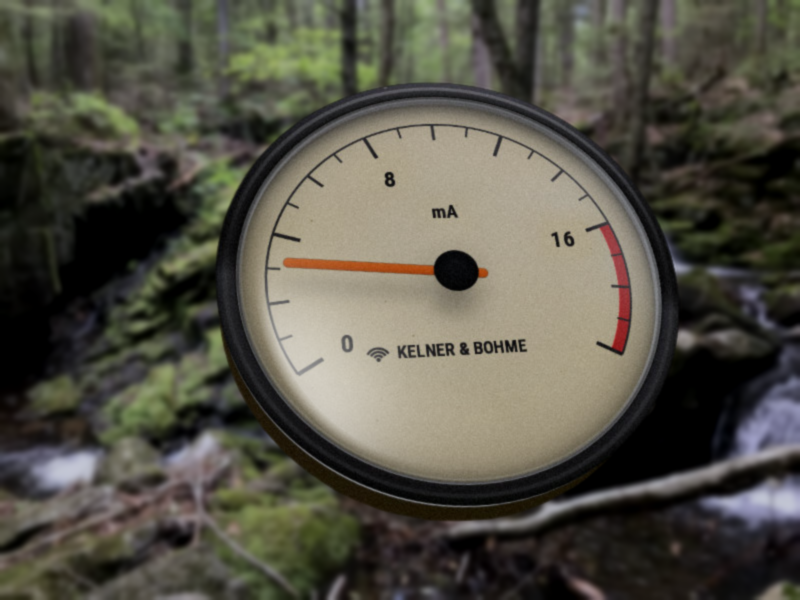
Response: 3 mA
